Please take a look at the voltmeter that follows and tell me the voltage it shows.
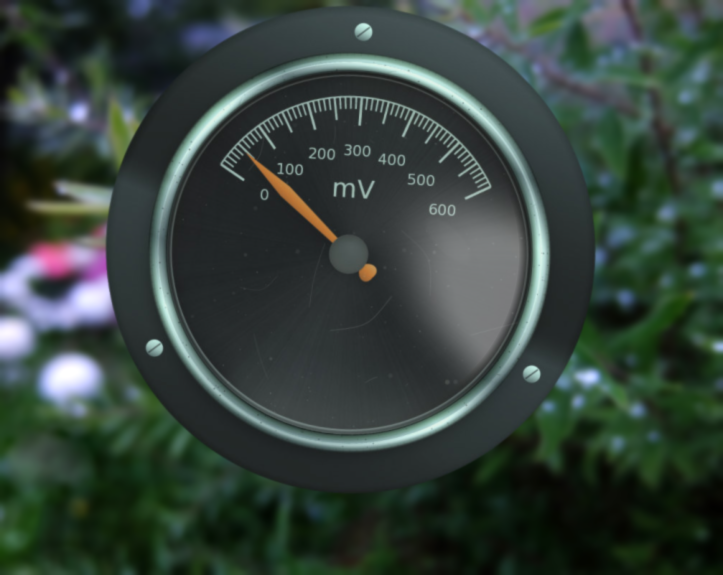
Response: 50 mV
